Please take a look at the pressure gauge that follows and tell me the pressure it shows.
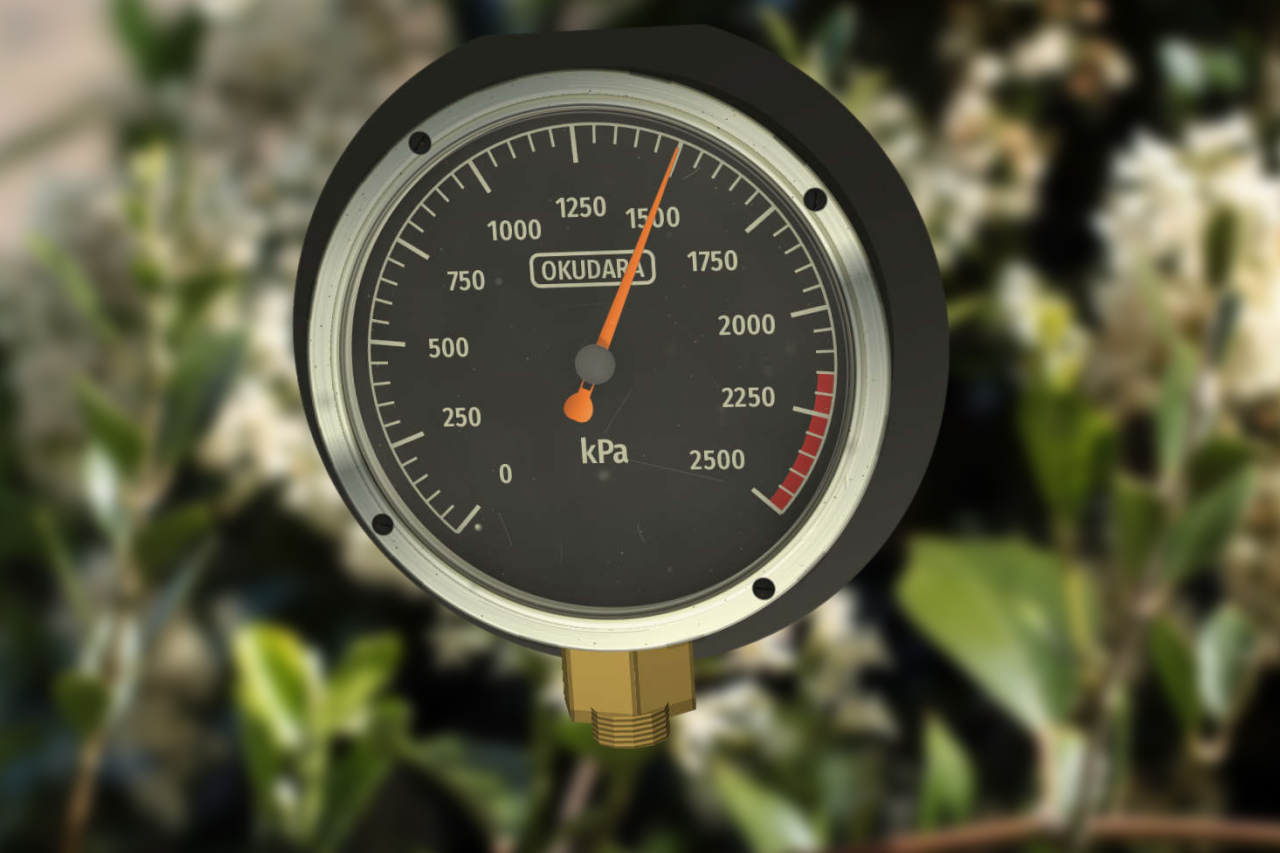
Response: 1500 kPa
